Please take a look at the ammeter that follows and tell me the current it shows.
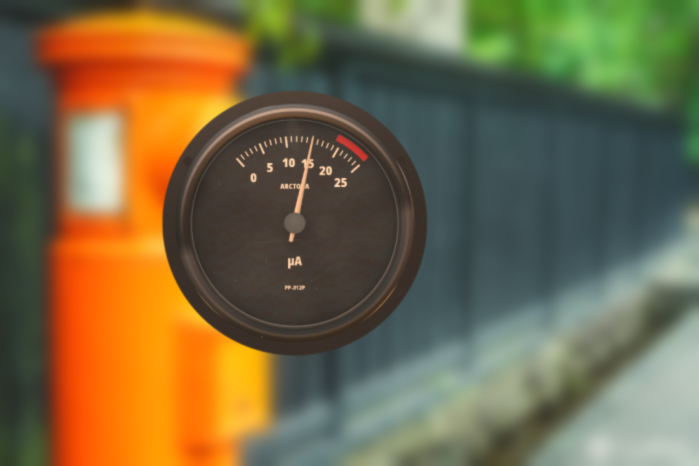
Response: 15 µA
